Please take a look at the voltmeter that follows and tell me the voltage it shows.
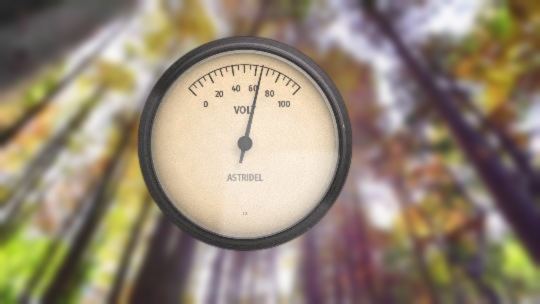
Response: 65 V
